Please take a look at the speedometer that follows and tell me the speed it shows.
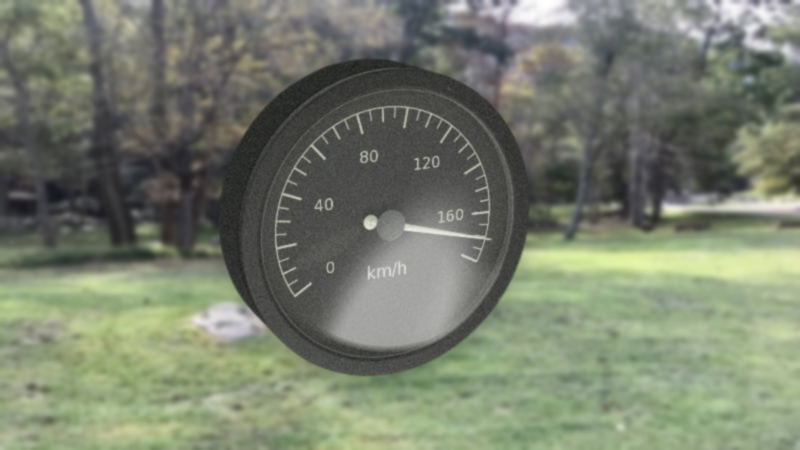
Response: 170 km/h
